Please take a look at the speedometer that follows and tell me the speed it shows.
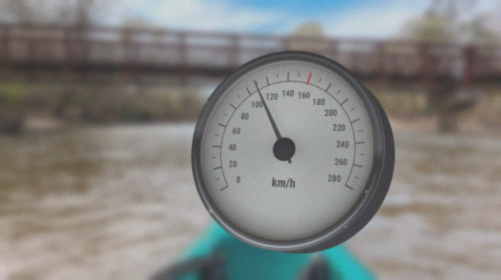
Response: 110 km/h
